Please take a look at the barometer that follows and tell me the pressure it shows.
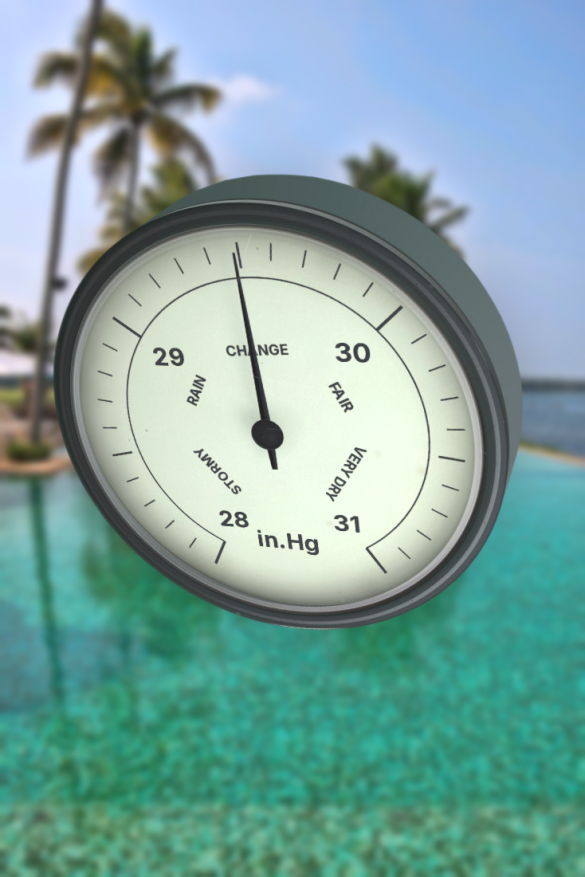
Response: 29.5 inHg
